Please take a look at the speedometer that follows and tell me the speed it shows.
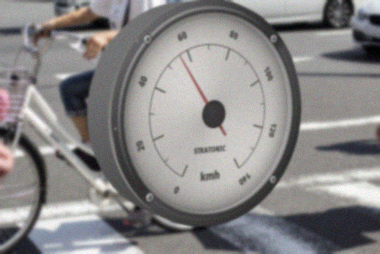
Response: 55 km/h
